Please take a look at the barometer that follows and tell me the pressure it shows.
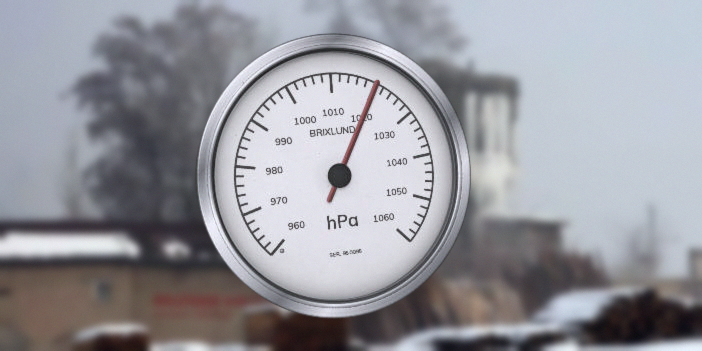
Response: 1020 hPa
